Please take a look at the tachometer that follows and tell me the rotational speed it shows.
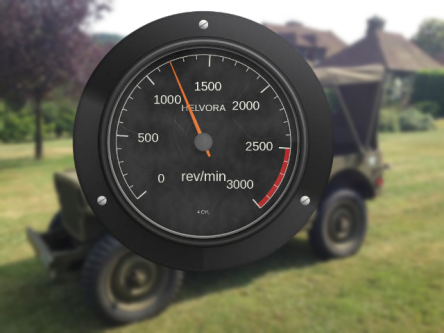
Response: 1200 rpm
